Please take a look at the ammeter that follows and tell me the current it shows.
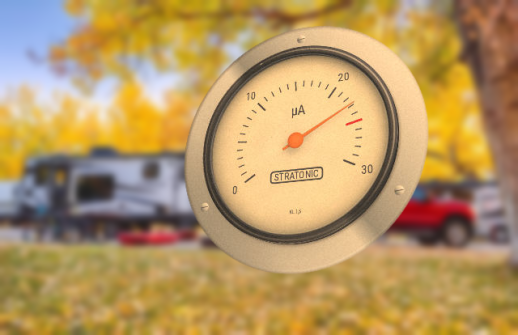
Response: 23 µA
